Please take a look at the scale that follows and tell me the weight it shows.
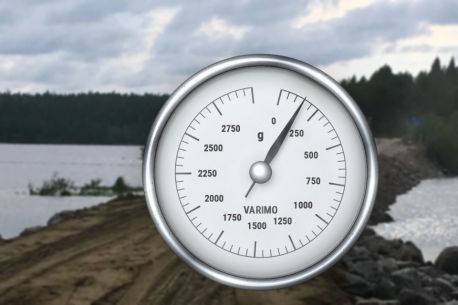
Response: 150 g
